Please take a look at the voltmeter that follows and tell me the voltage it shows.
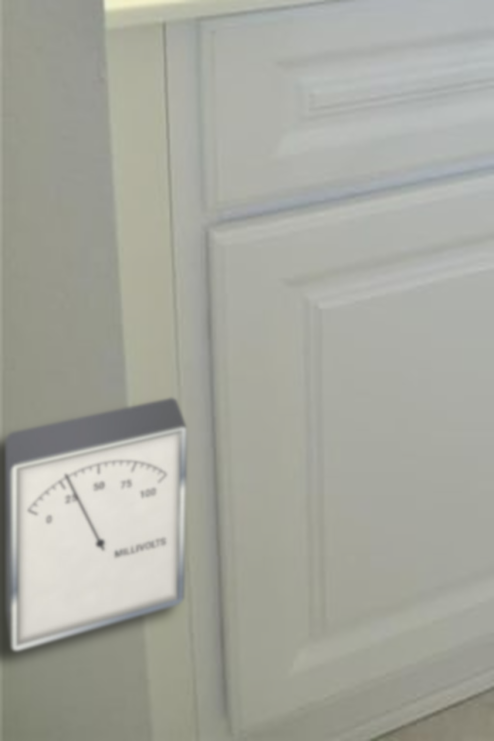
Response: 30 mV
